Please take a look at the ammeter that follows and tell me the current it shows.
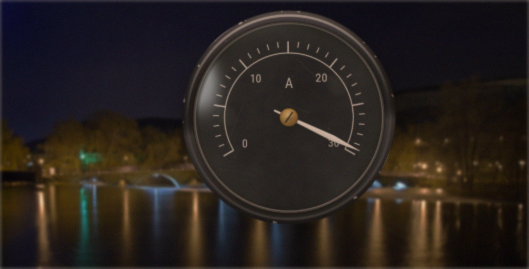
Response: 29.5 A
